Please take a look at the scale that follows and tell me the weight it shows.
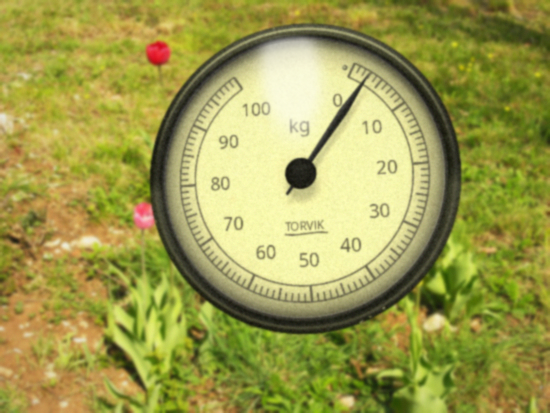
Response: 3 kg
